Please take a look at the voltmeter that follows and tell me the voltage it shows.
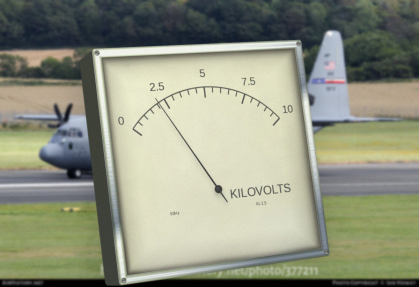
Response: 2 kV
